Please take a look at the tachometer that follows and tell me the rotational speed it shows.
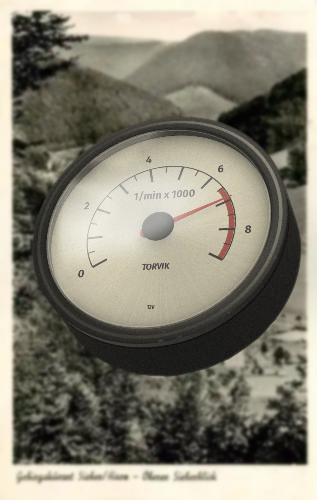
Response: 7000 rpm
